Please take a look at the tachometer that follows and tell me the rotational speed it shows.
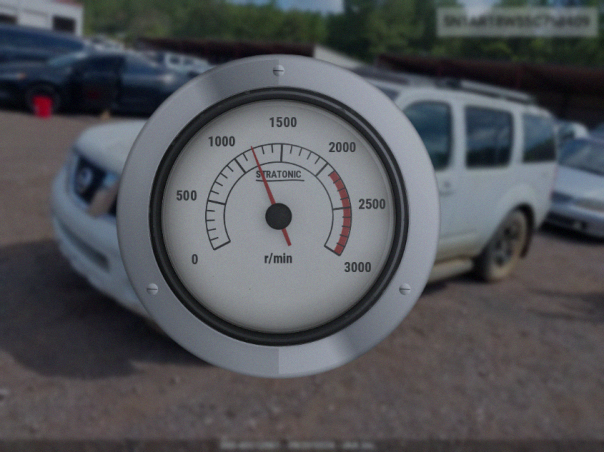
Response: 1200 rpm
